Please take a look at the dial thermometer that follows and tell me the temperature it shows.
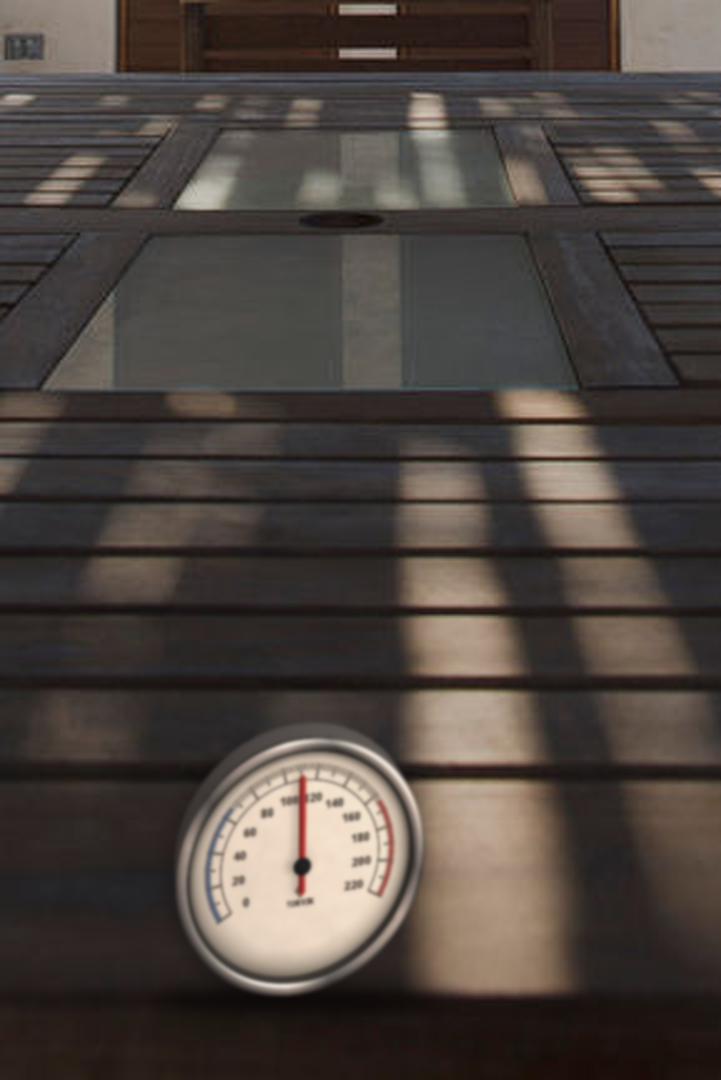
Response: 110 °F
